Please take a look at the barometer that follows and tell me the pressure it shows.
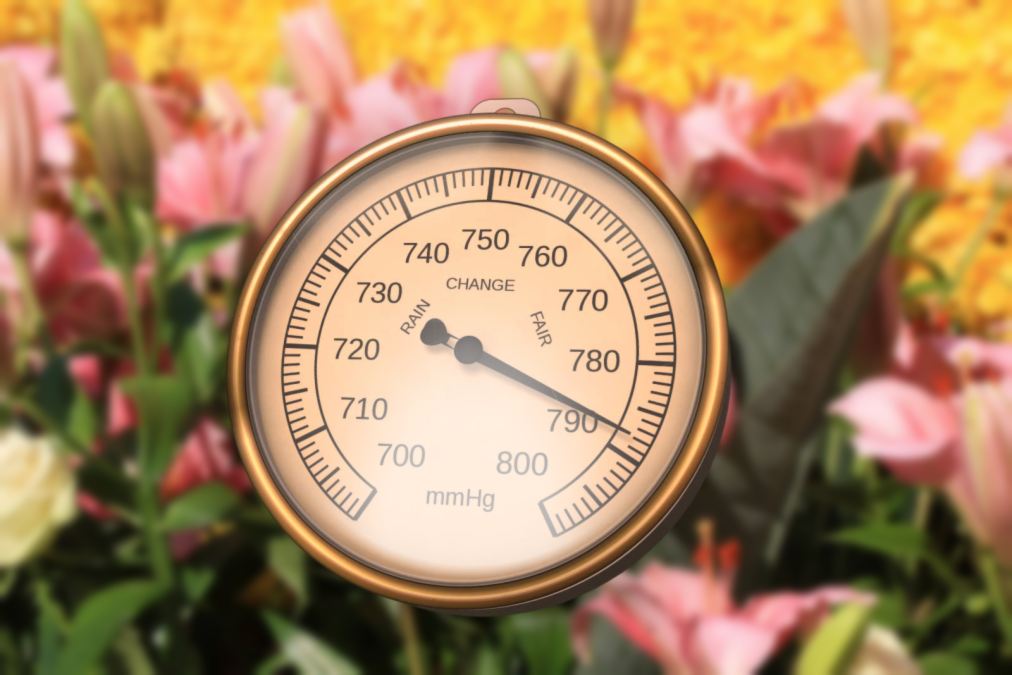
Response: 788 mmHg
